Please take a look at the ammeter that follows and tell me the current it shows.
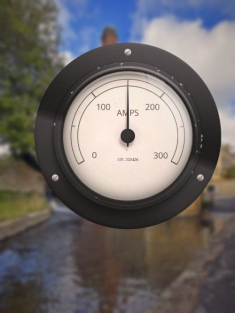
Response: 150 A
